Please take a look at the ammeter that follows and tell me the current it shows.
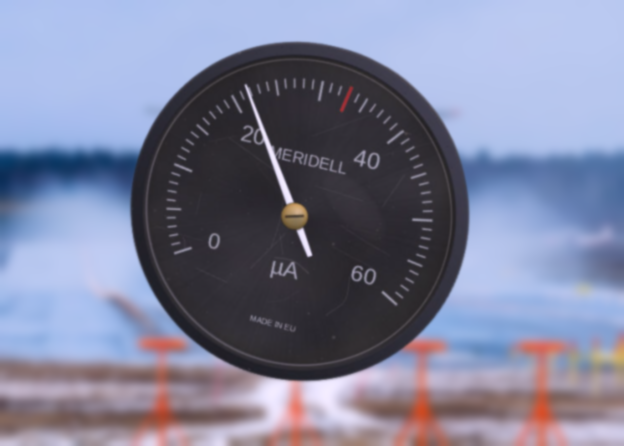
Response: 22 µA
